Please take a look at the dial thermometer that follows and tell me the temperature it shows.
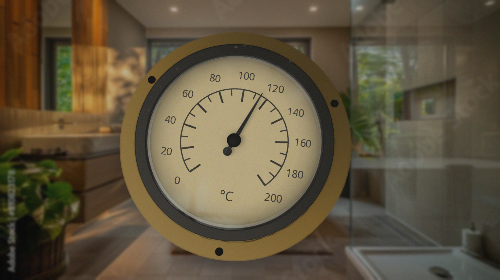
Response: 115 °C
